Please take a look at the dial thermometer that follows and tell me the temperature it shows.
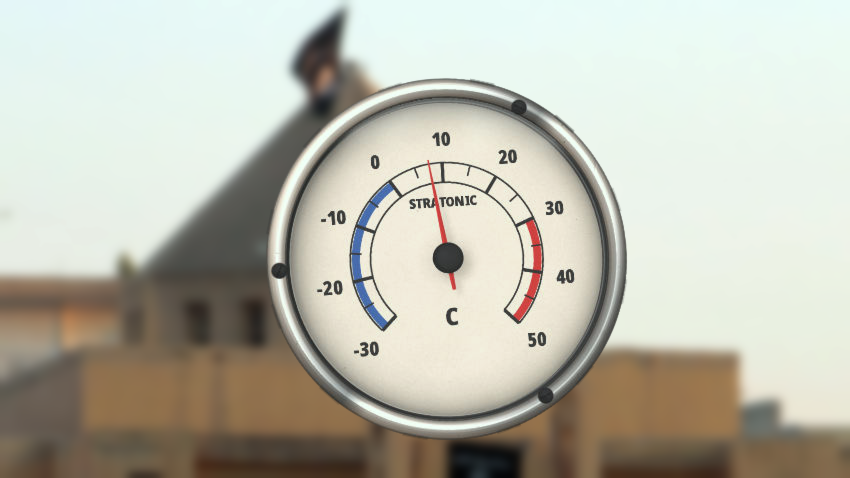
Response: 7.5 °C
